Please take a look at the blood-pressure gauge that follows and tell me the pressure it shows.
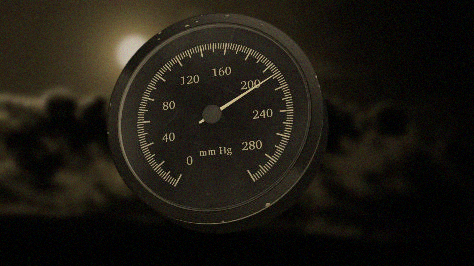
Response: 210 mmHg
